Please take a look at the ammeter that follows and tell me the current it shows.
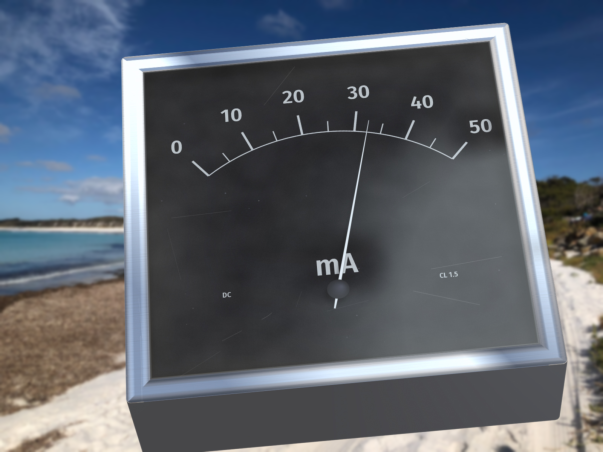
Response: 32.5 mA
